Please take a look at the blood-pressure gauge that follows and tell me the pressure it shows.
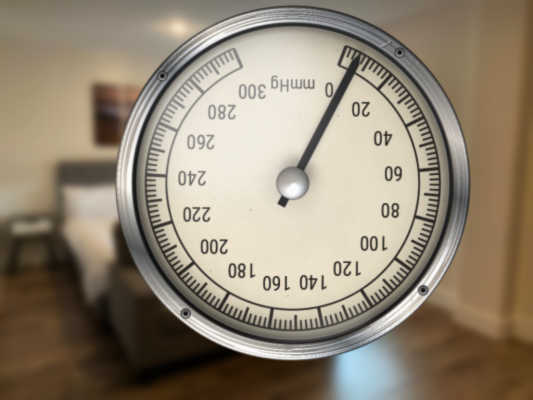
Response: 6 mmHg
